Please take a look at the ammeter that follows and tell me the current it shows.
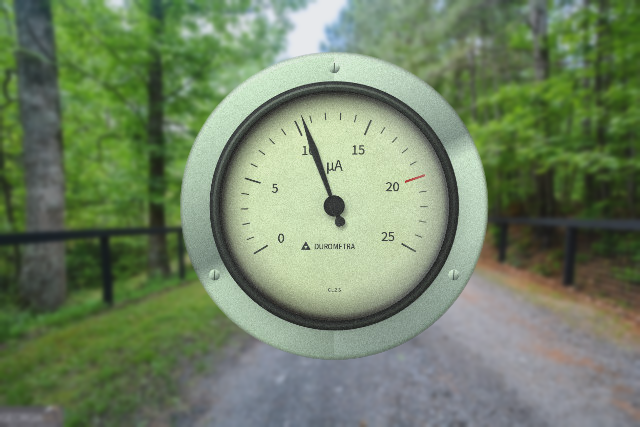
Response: 10.5 µA
